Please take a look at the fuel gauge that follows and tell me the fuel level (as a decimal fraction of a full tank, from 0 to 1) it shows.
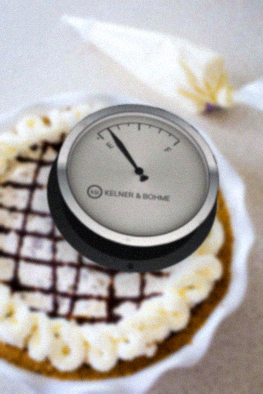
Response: 0.125
